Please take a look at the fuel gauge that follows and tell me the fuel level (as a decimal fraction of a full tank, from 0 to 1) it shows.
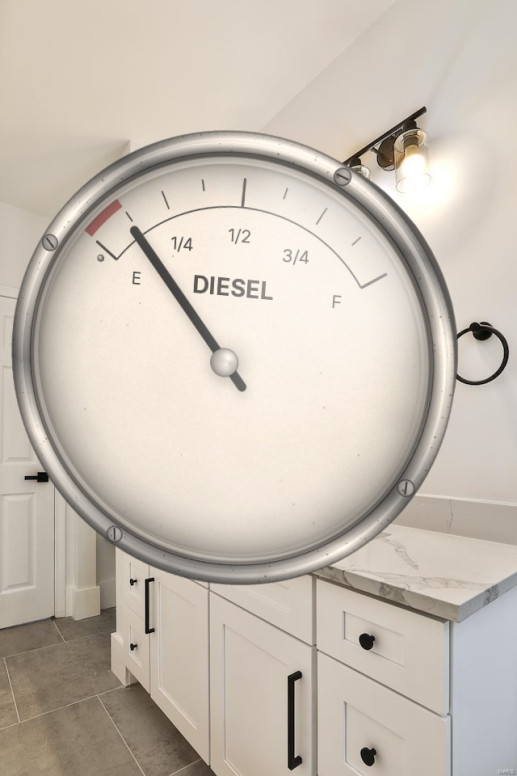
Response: 0.125
